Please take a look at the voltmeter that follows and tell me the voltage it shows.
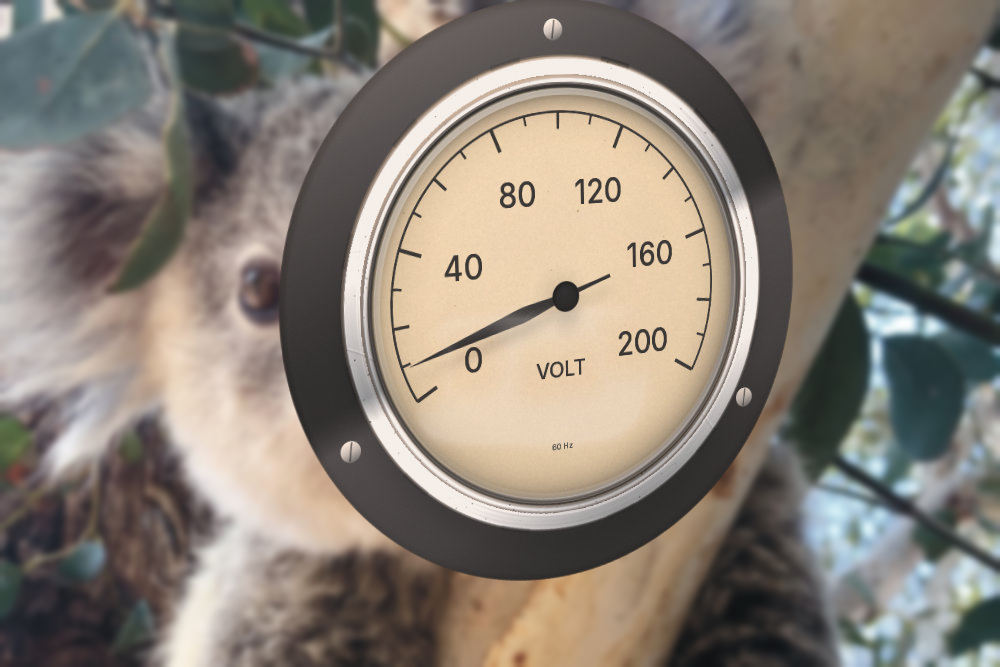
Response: 10 V
